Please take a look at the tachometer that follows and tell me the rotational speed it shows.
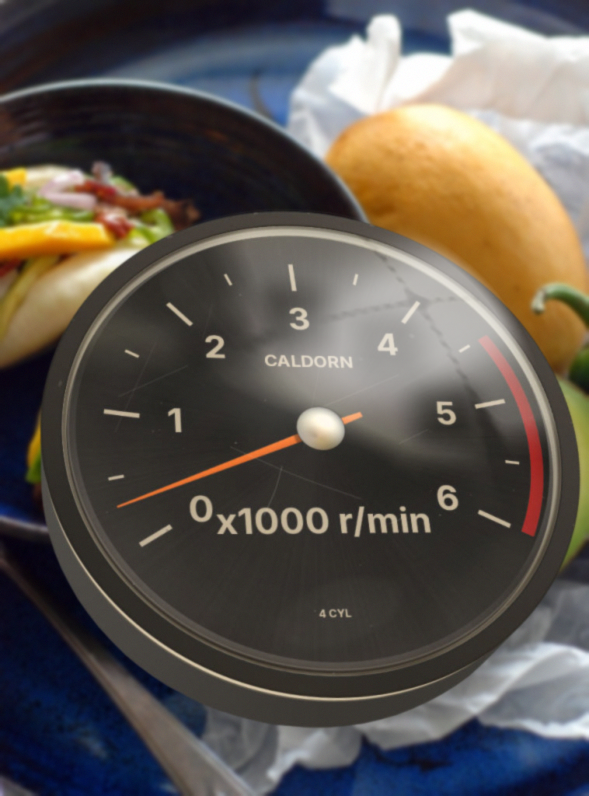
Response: 250 rpm
